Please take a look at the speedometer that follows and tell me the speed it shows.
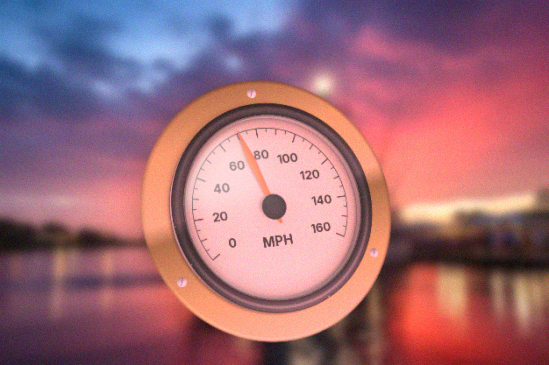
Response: 70 mph
